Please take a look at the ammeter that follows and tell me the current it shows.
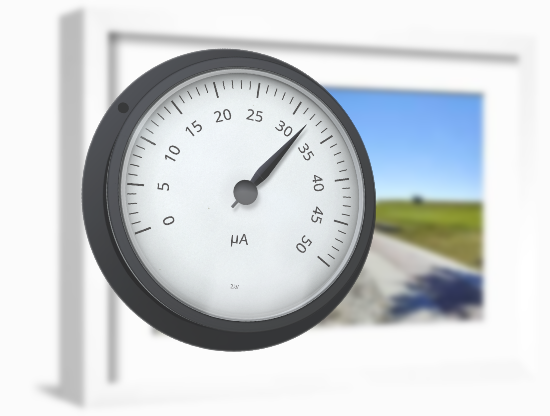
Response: 32 µA
